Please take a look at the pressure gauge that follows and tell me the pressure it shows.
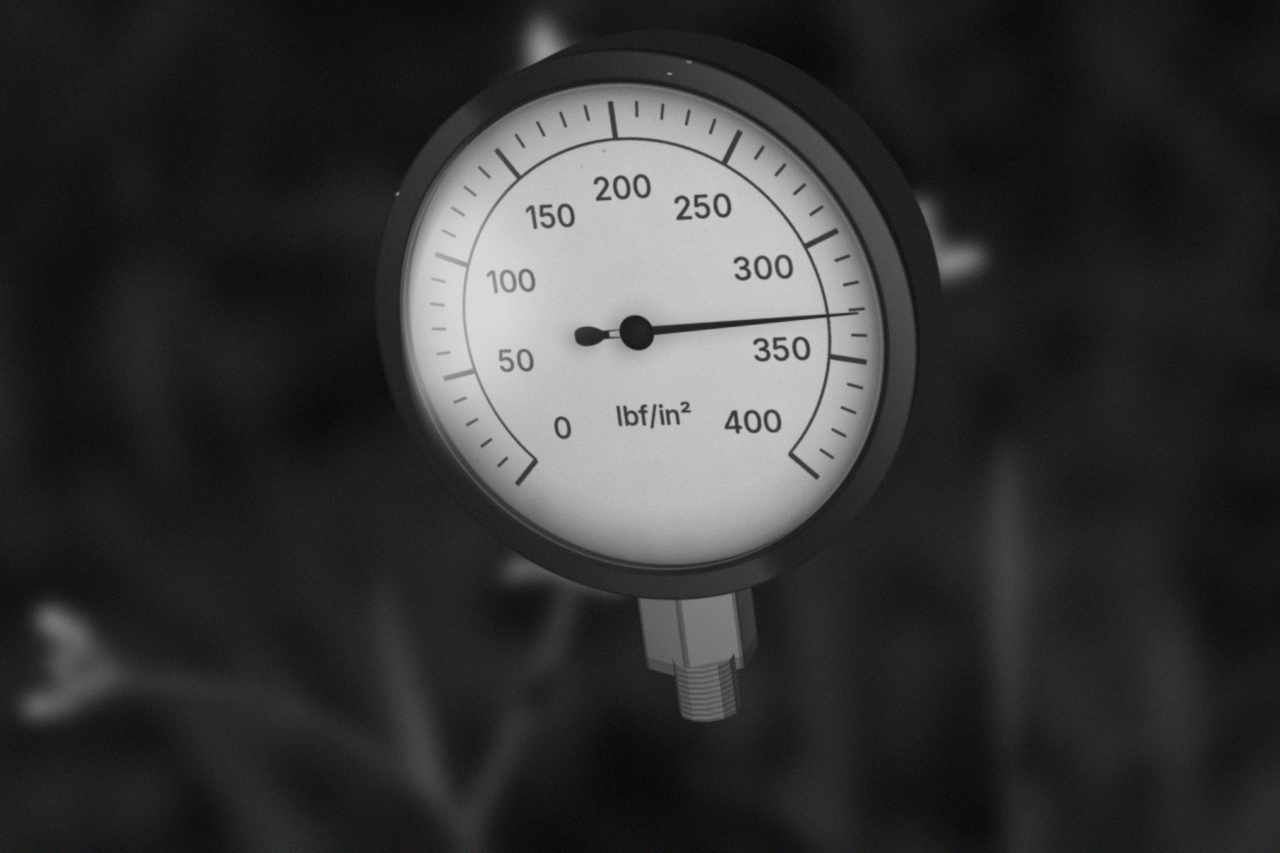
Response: 330 psi
